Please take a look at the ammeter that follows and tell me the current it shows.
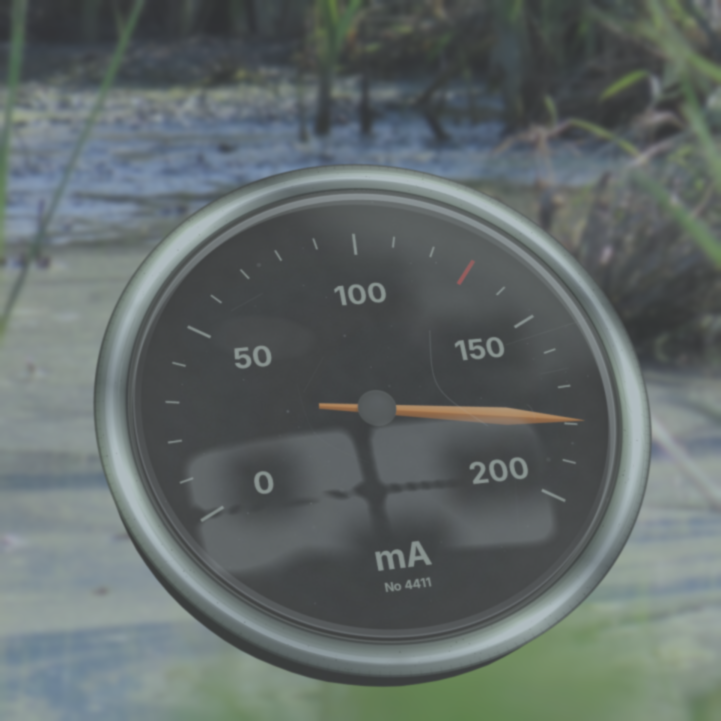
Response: 180 mA
